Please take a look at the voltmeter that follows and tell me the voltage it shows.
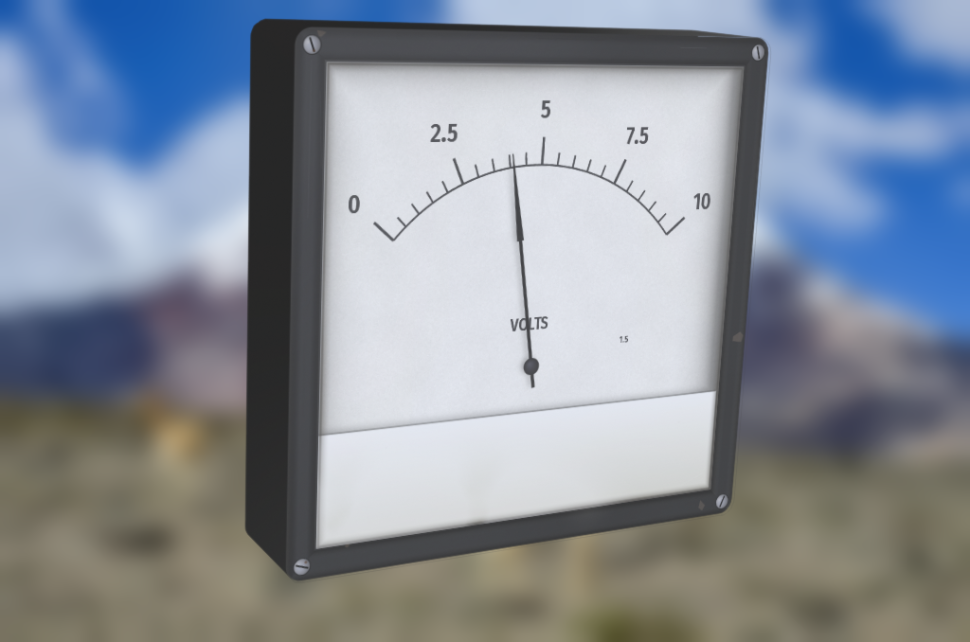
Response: 4 V
